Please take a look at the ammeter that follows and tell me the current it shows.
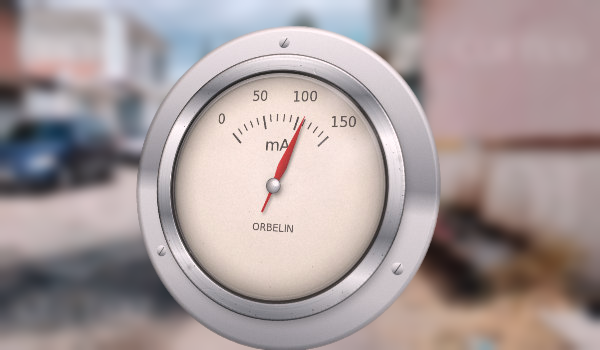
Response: 110 mA
